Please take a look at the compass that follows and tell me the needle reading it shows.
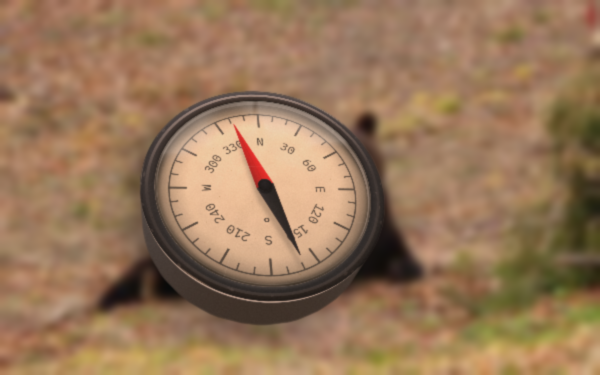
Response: 340 °
